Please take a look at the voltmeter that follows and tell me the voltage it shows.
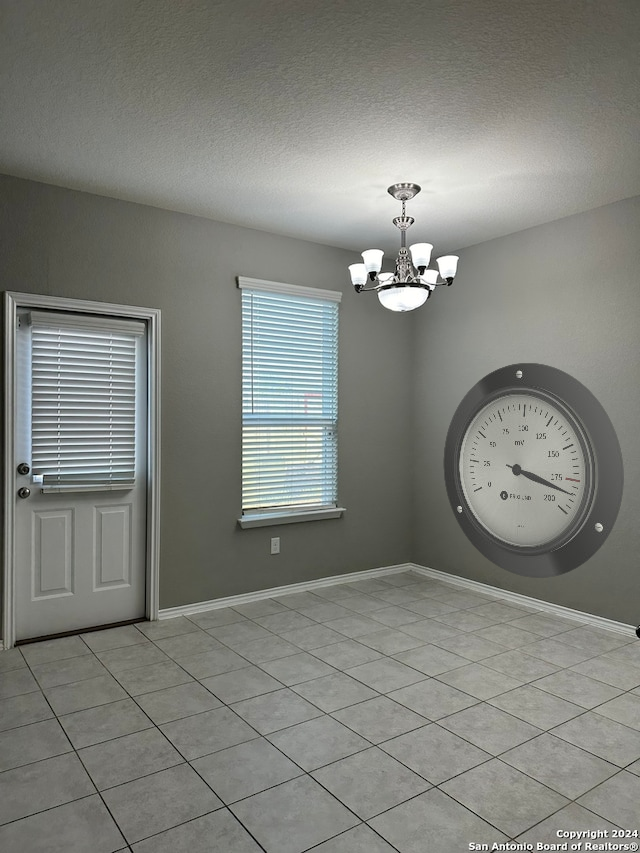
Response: 185 mV
